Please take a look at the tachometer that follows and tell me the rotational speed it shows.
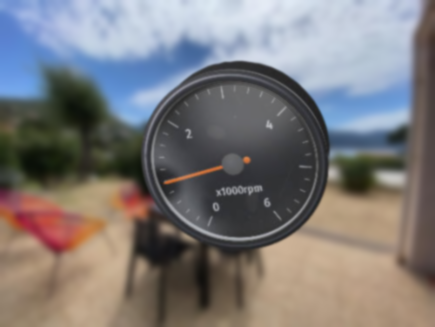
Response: 1000 rpm
